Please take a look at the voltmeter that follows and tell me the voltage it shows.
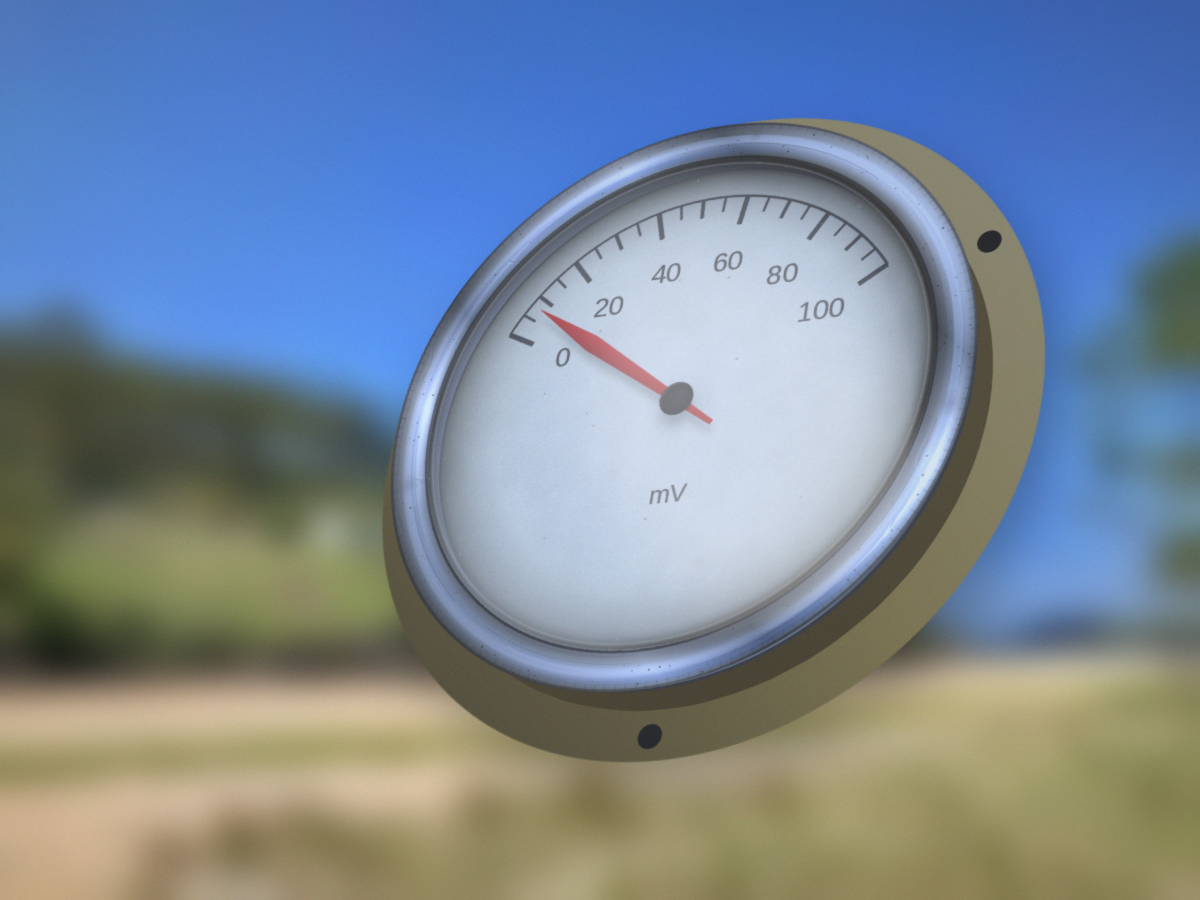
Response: 7.5 mV
